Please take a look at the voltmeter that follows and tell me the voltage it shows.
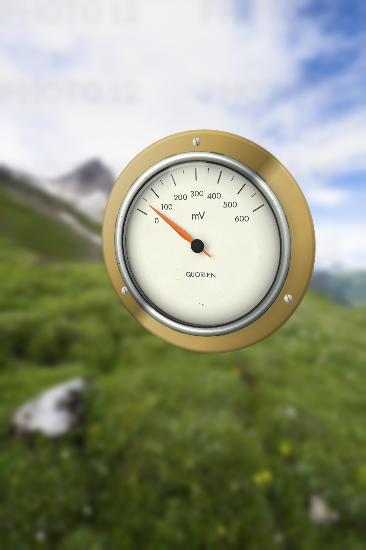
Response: 50 mV
